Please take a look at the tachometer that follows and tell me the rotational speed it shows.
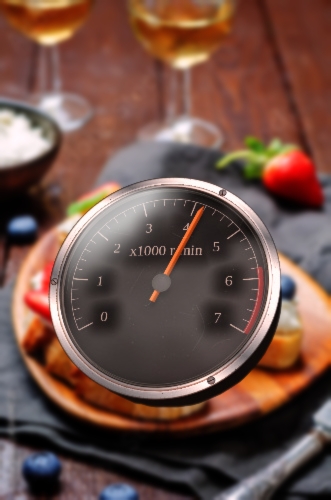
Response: 4200 rpm
